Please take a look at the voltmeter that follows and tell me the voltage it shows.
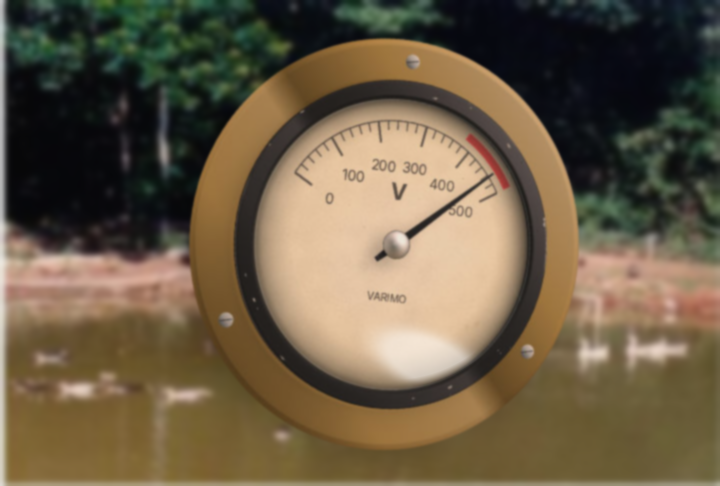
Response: 460 V
